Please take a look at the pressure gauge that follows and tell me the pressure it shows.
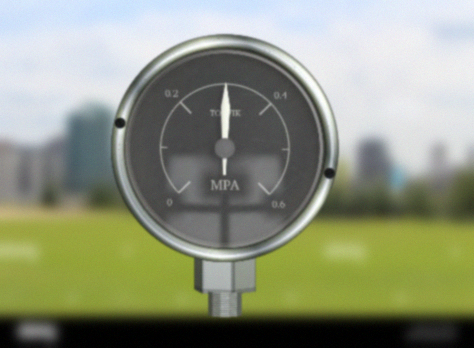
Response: 0.3 MPa
